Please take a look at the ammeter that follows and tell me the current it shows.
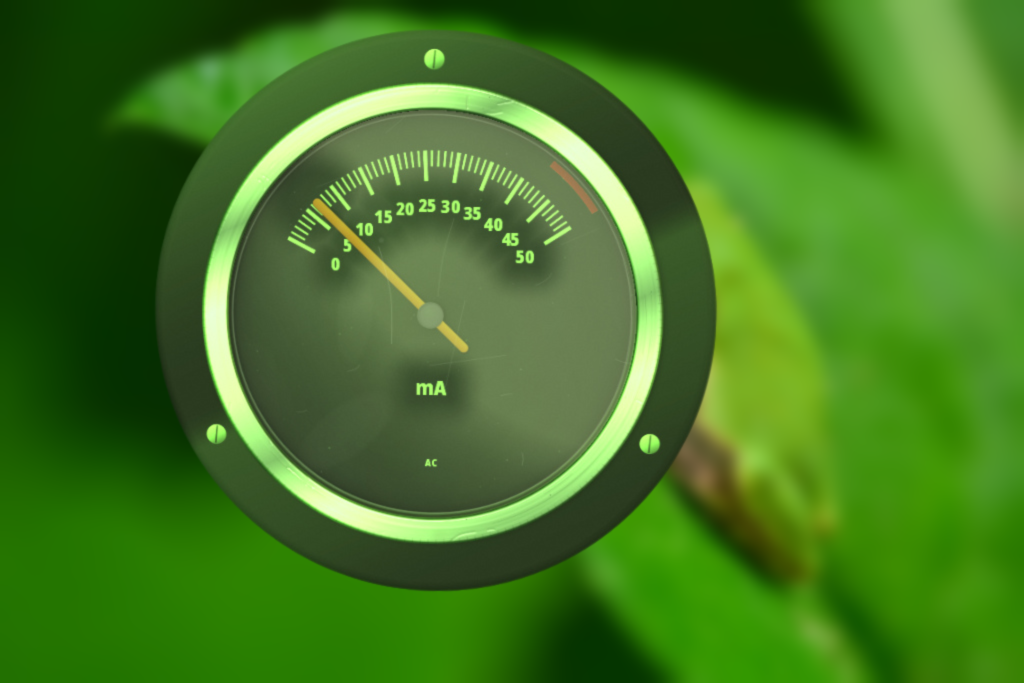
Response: 7 mA
